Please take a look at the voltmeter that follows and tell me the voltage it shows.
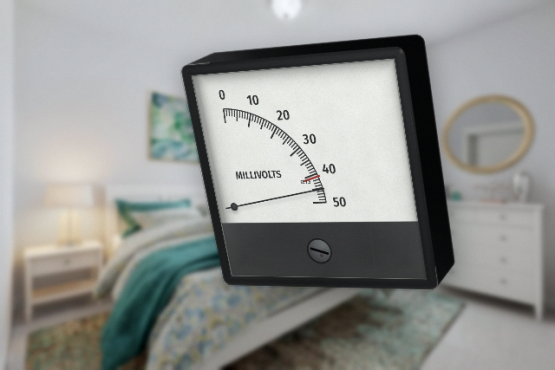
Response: 45 mV
